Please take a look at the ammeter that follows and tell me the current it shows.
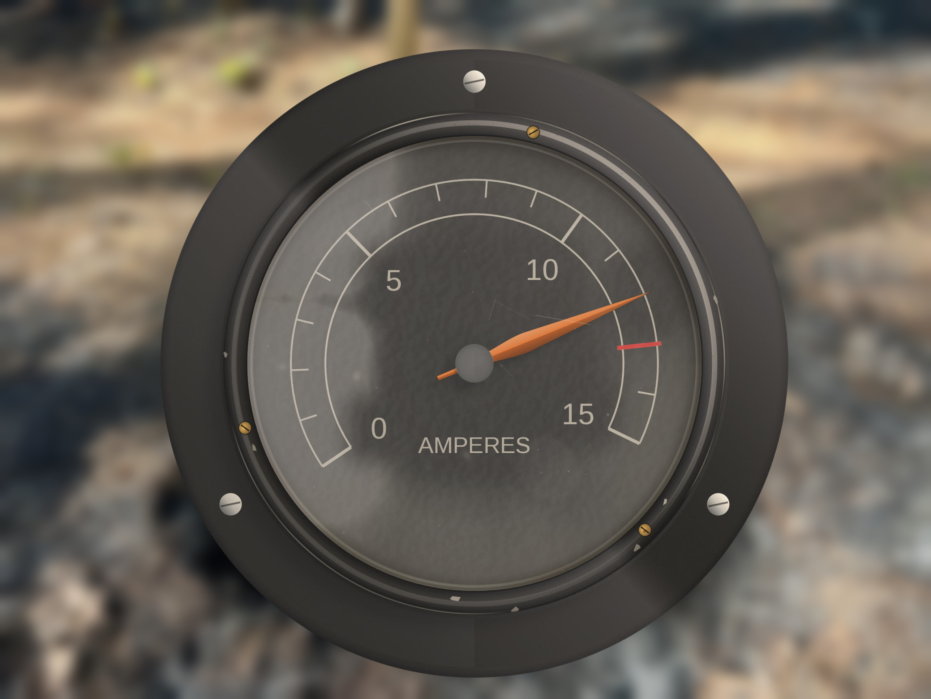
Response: 12 A
